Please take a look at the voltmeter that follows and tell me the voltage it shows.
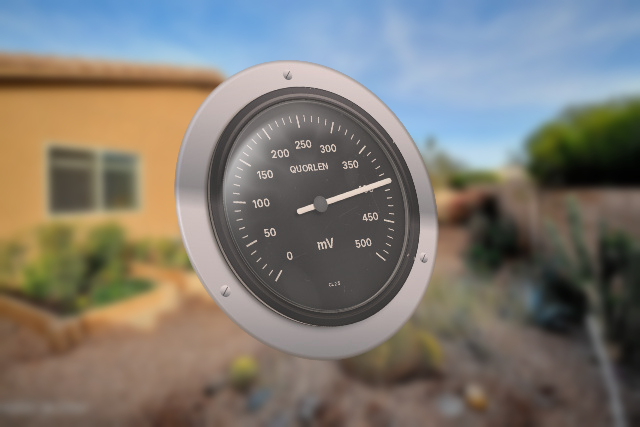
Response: 400 mV
